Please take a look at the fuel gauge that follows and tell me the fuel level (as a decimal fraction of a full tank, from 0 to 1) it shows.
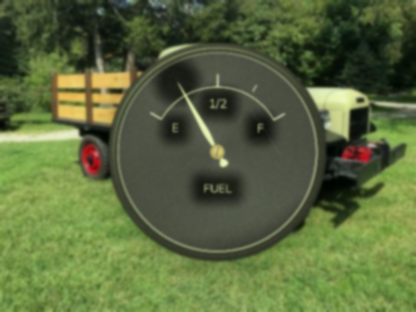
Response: 0.25
